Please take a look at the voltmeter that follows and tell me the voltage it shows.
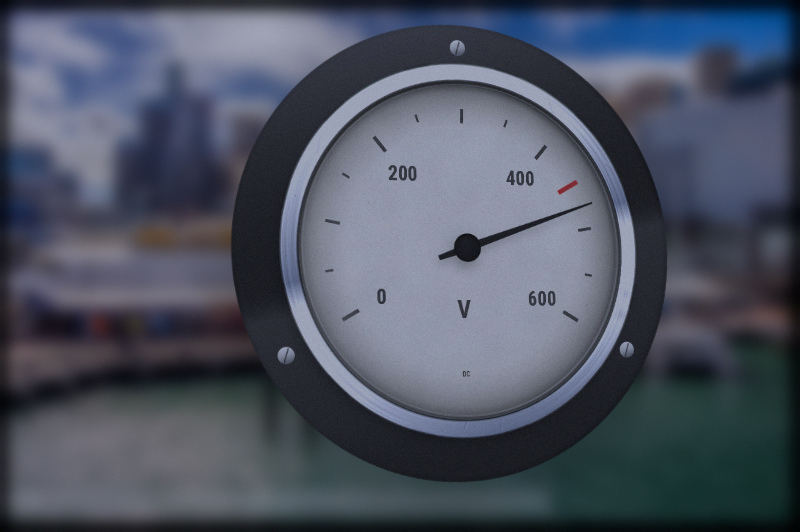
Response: 475 V
